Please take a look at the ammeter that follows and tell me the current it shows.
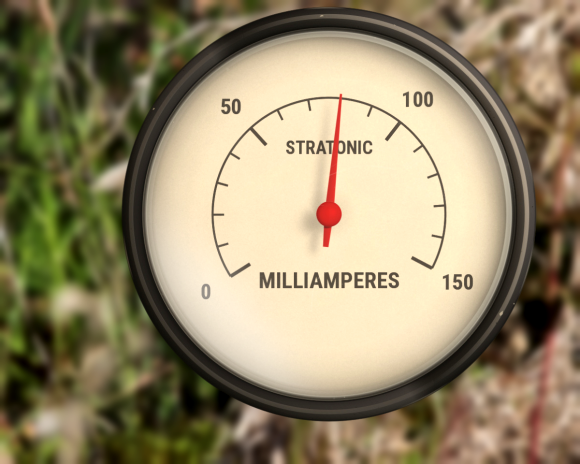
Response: 80 mA
